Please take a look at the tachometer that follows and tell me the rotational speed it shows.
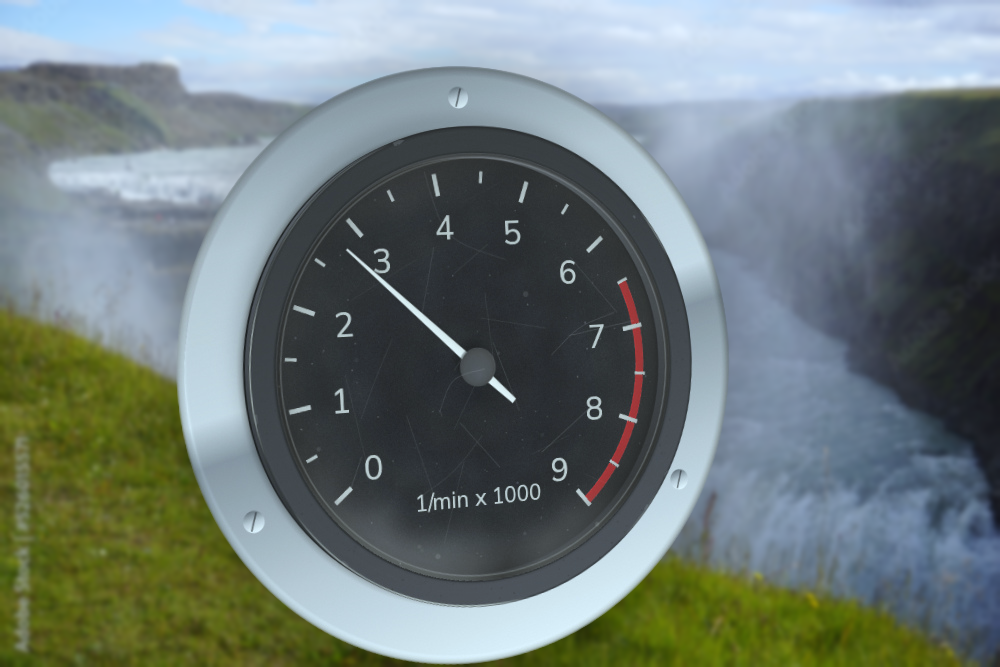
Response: 2750 rpm
